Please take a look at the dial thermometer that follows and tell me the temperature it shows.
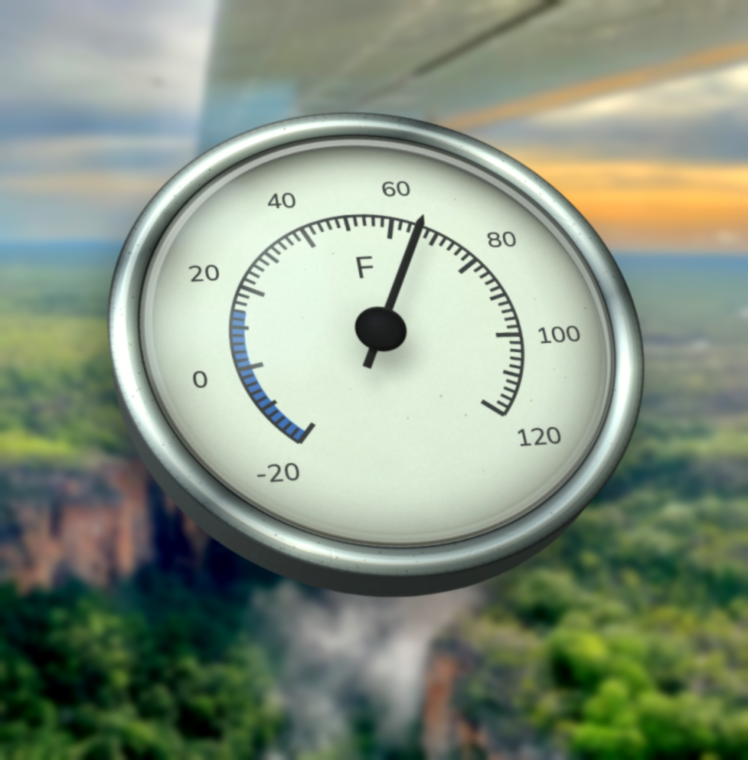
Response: 66 °F
